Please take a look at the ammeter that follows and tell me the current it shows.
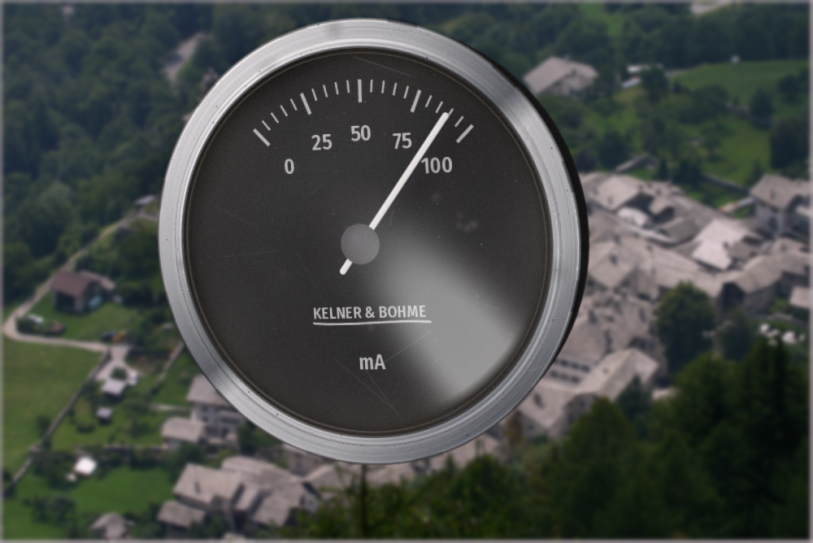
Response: 90 mA
